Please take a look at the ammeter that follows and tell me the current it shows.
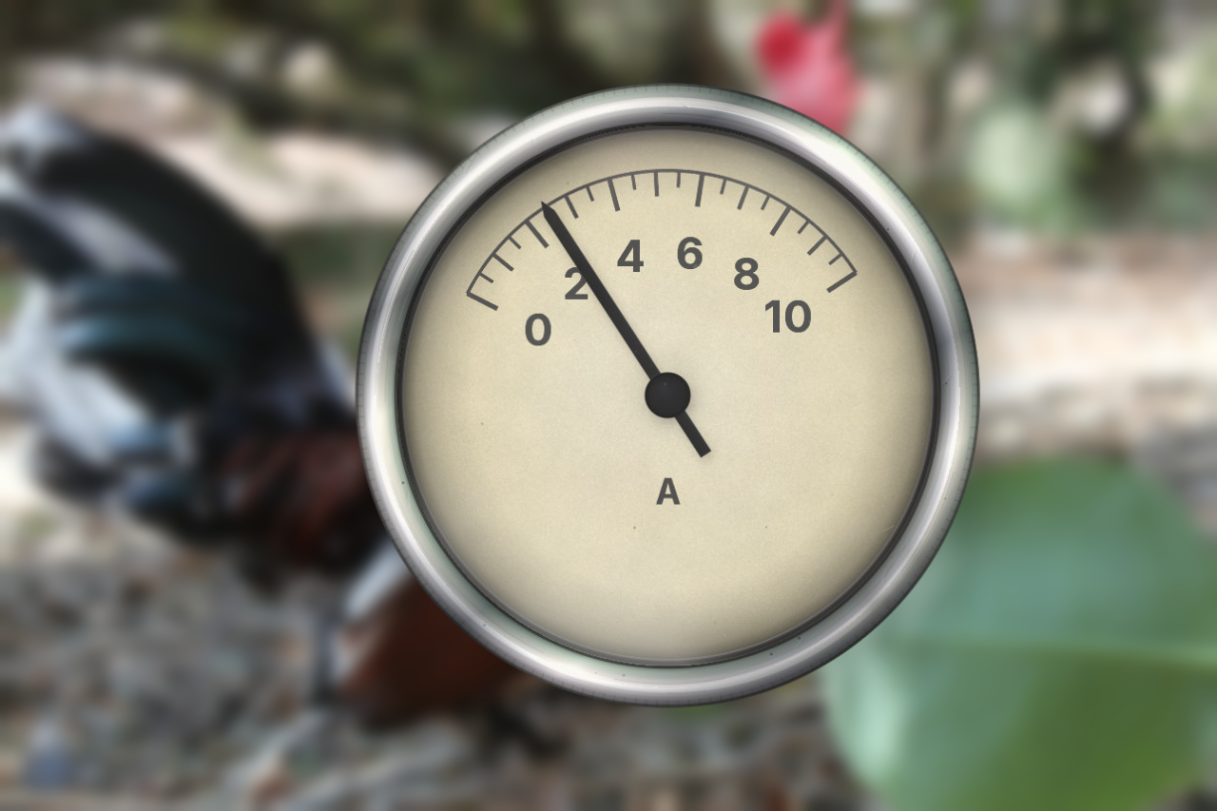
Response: 2.5 A
